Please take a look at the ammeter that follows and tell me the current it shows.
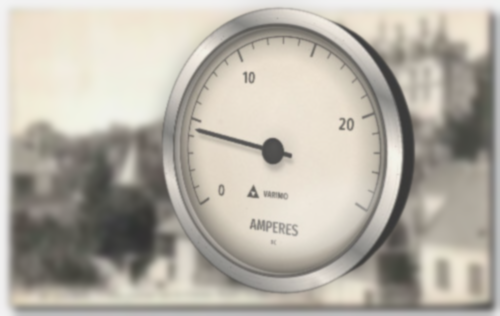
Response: 4.5 A
